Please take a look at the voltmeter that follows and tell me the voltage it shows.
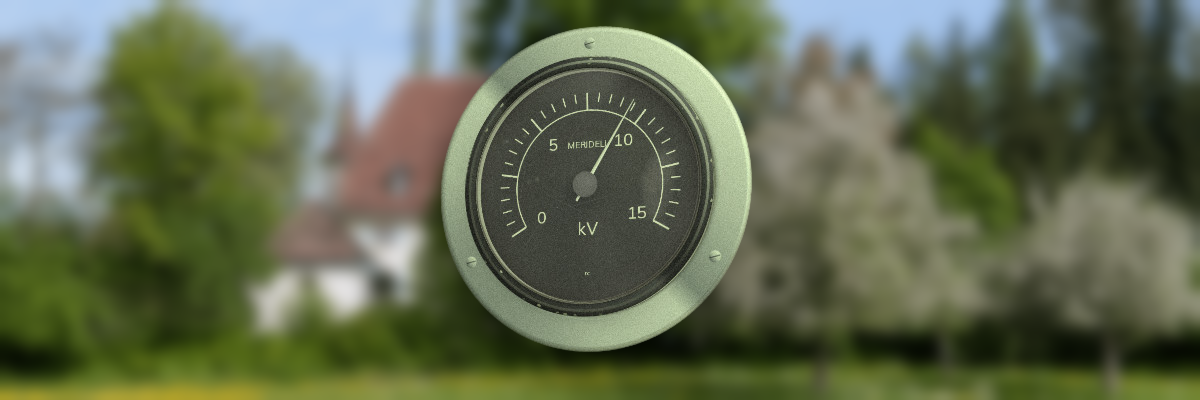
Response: 9.5 kV
